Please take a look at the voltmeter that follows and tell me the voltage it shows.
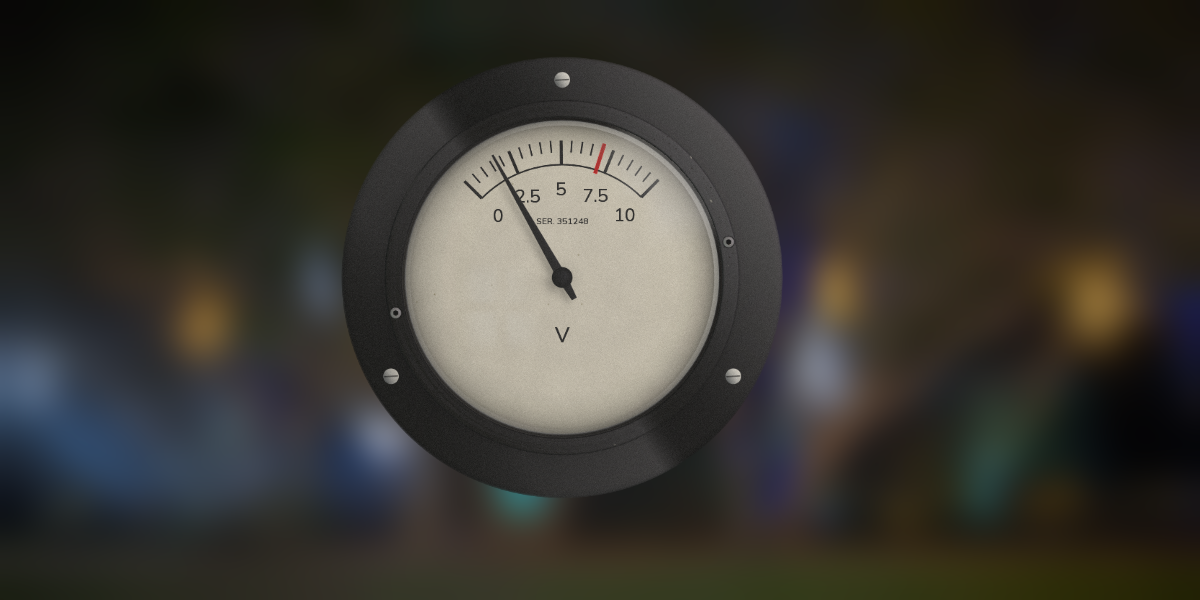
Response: 1.75 V
